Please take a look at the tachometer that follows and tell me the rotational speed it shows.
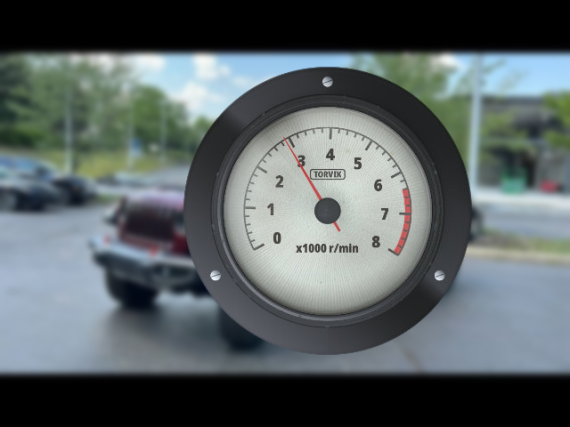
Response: 2900 rpm
